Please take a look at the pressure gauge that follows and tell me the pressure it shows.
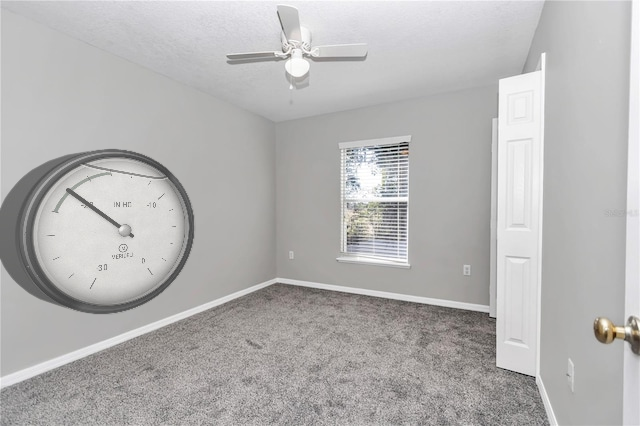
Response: -20 inHg
